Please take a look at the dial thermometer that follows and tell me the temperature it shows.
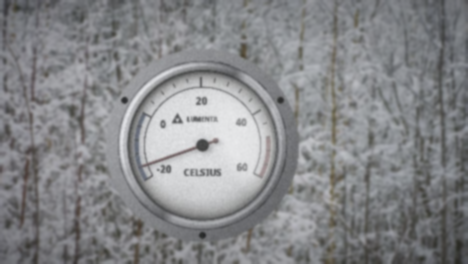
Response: -16 °C
